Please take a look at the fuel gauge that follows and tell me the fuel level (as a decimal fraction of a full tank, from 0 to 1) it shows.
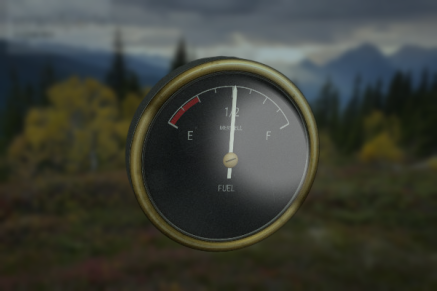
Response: 0.5
